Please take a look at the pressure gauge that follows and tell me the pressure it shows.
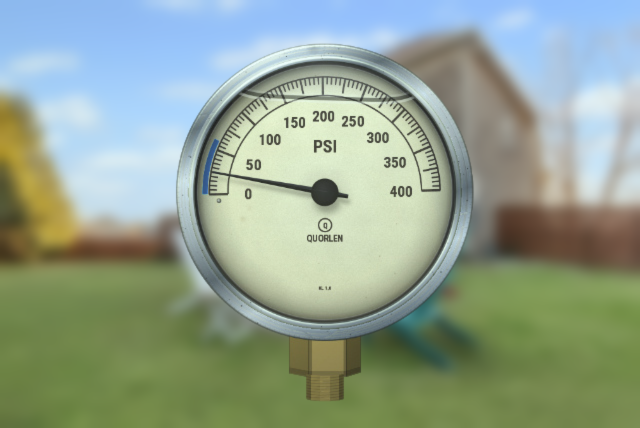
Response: 25 psi
